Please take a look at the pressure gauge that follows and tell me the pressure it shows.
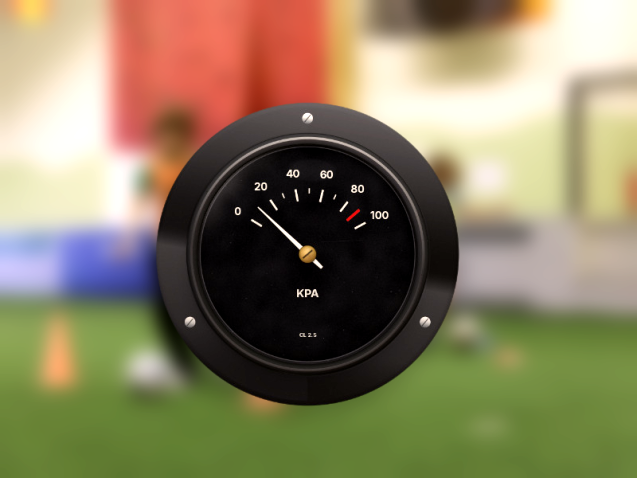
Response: 10 kPa
